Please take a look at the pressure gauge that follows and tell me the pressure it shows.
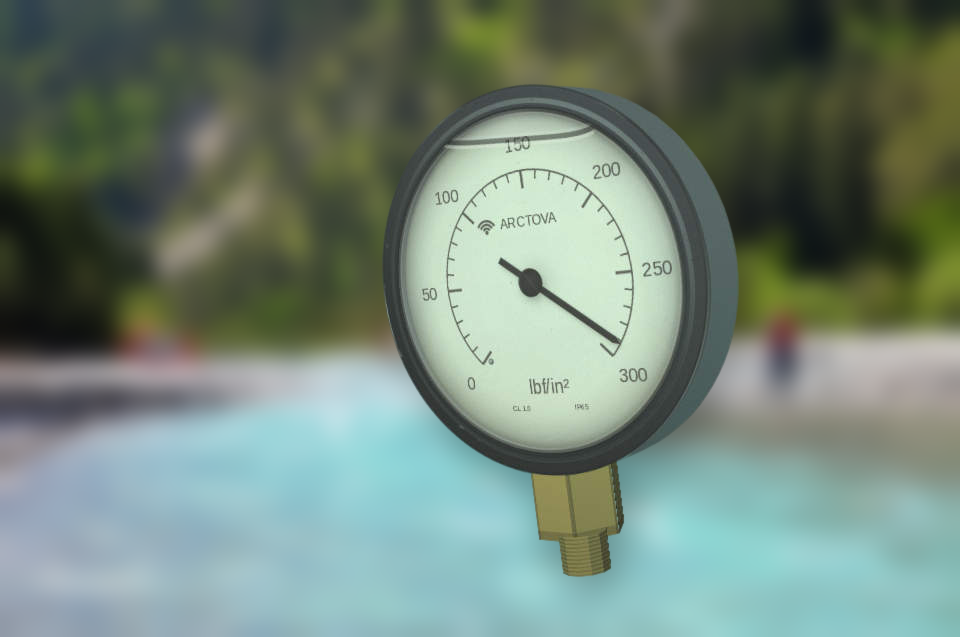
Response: 290 psi
